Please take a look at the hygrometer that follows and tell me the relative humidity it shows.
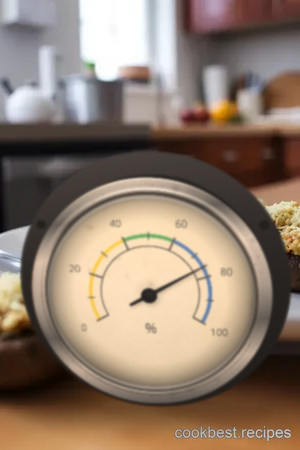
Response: 75 %
